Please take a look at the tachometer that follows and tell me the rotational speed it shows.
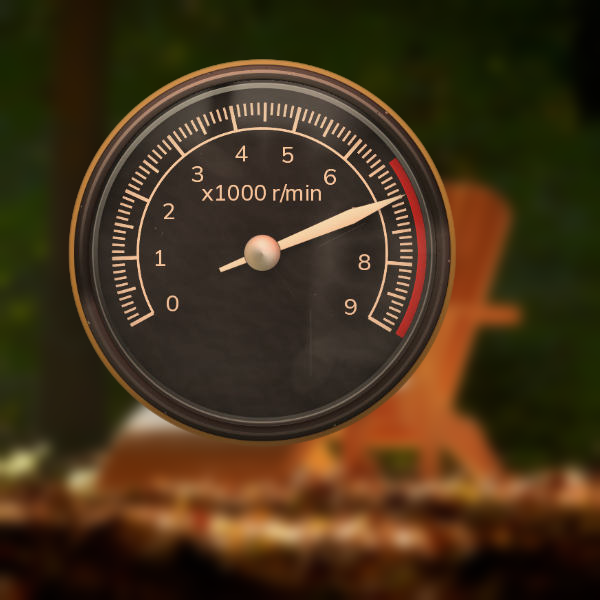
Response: 7000 rpm
